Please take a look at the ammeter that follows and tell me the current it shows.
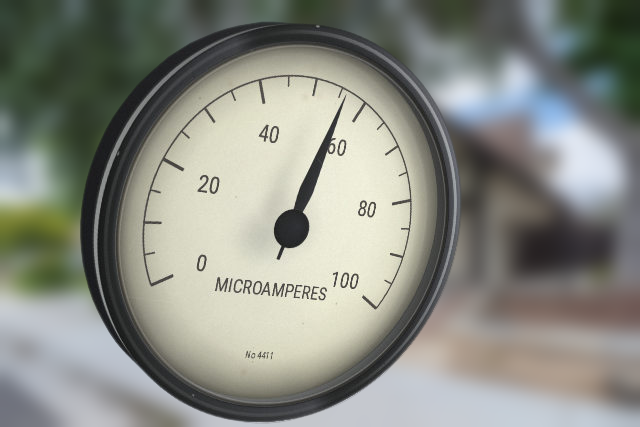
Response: 55 µA
